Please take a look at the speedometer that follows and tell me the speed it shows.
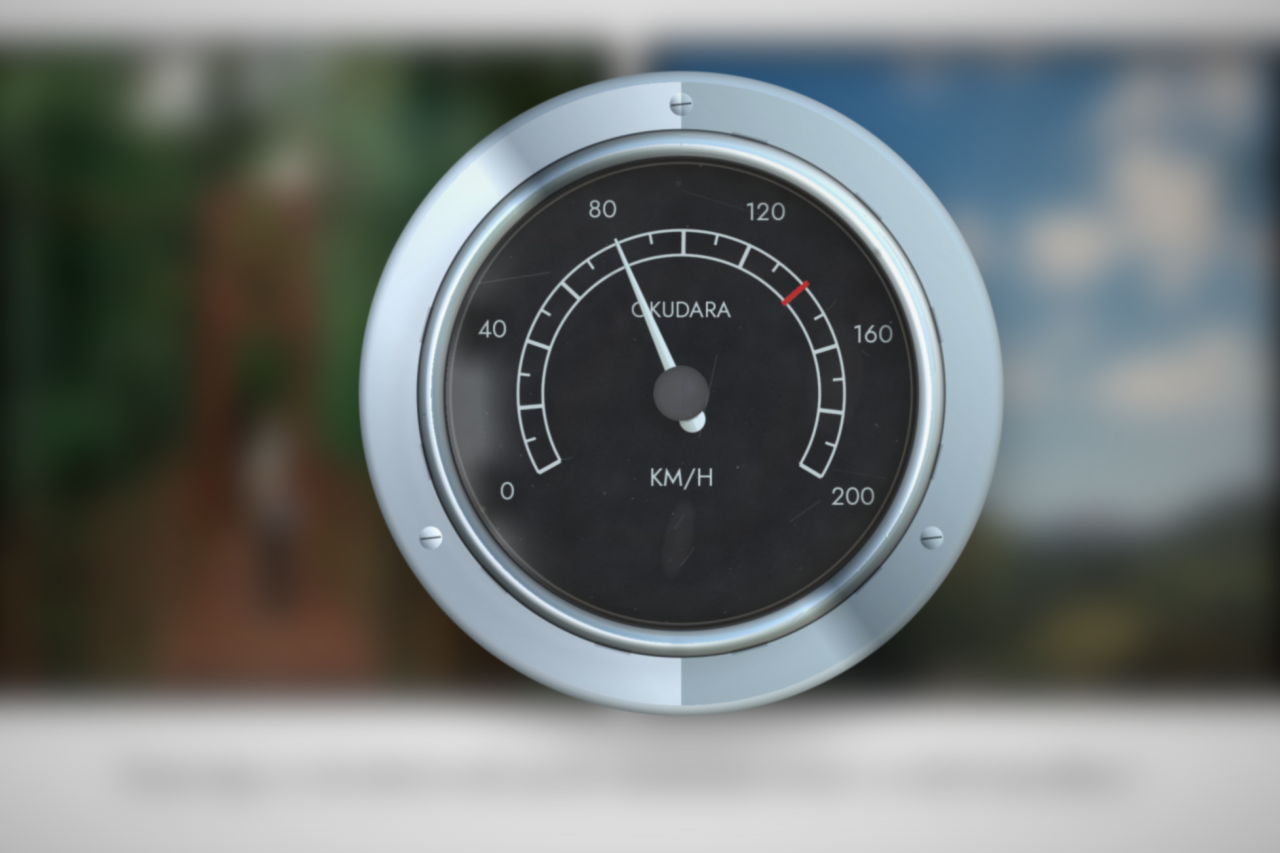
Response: 80 km/h
